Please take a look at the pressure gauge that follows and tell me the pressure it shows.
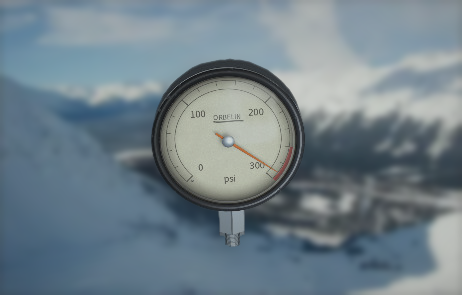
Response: 290 psi
